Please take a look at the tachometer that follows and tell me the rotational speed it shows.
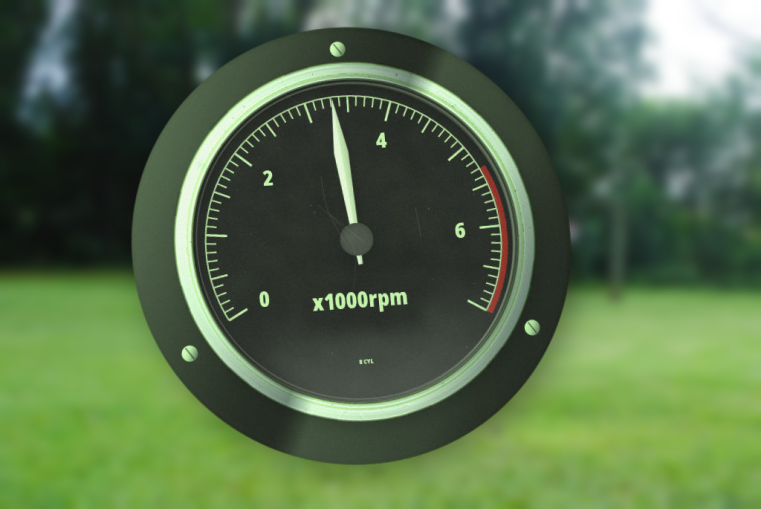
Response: 3300 rpm
